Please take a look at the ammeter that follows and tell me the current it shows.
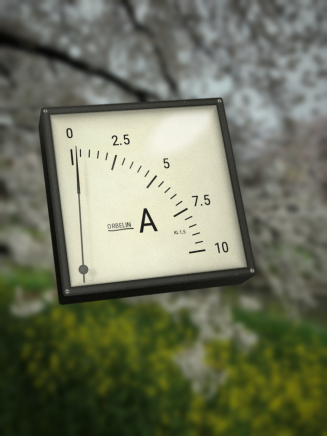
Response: 0.25 A
